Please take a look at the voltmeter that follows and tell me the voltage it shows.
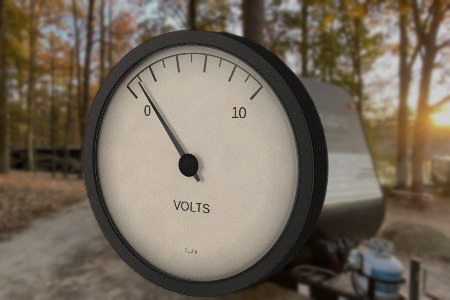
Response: 1 V
